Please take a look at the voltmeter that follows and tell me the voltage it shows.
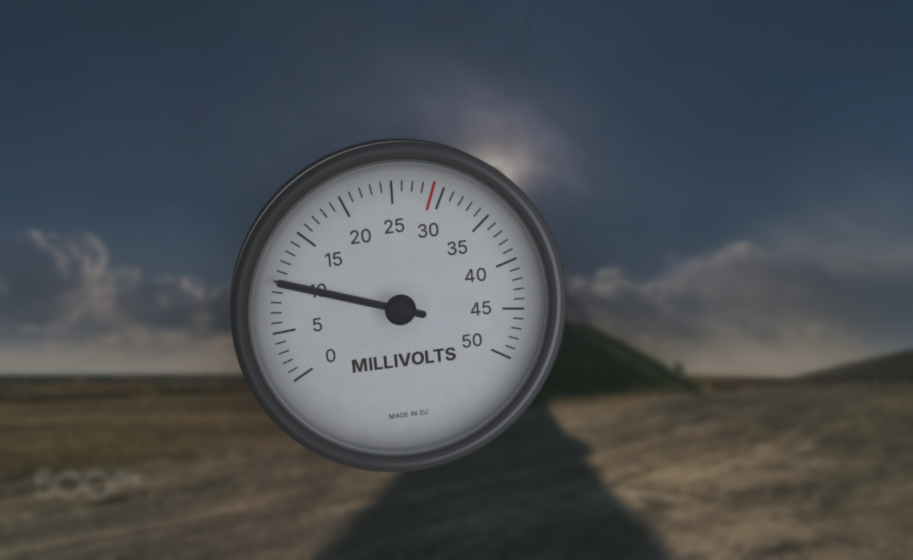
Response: 10 mV
